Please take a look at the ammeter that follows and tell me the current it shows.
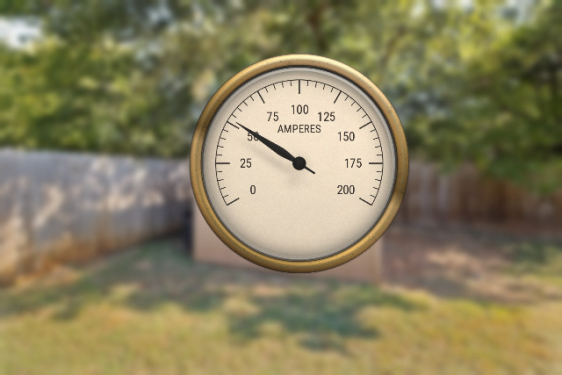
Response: 52.5 A
